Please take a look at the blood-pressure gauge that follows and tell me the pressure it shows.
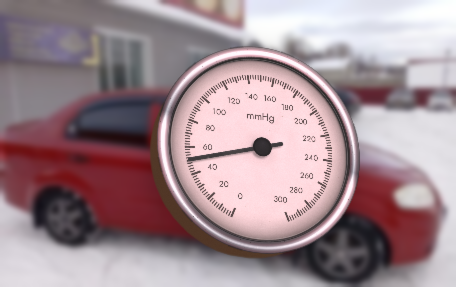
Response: 50 mmHg
